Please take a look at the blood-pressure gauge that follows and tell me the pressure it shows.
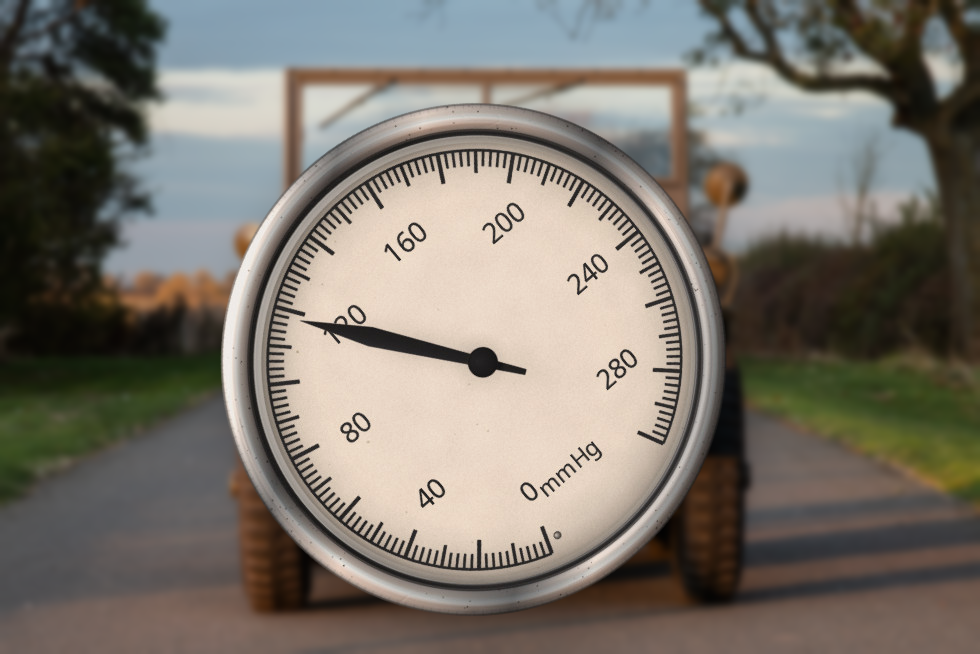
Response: 118 mmHg
